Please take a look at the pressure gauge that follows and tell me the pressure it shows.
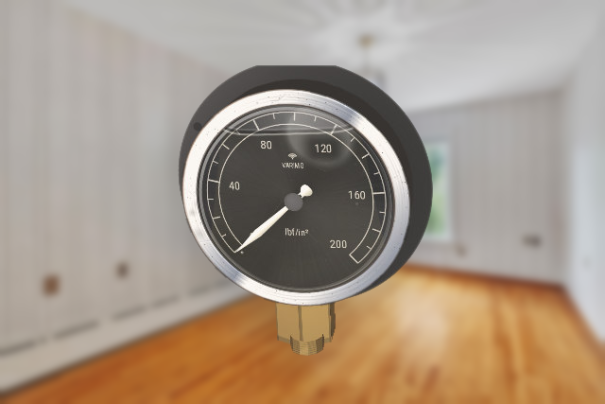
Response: 0 psi
